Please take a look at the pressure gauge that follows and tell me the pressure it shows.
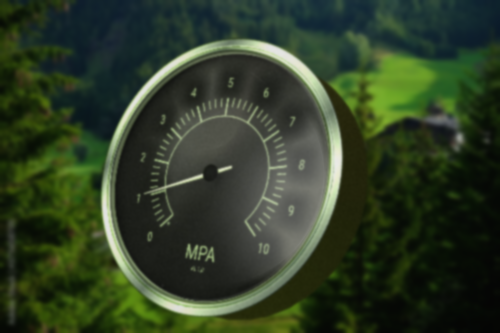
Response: 1 MPa
